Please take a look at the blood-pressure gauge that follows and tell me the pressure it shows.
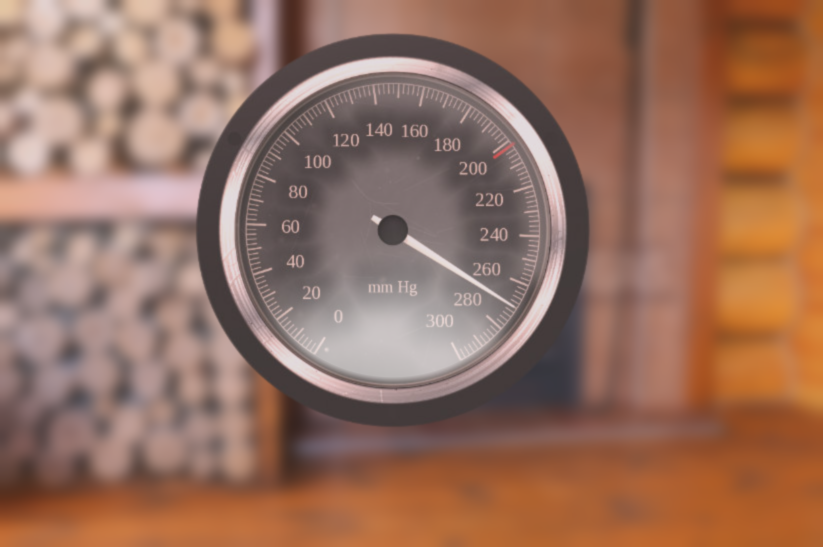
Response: 270 mmHg
